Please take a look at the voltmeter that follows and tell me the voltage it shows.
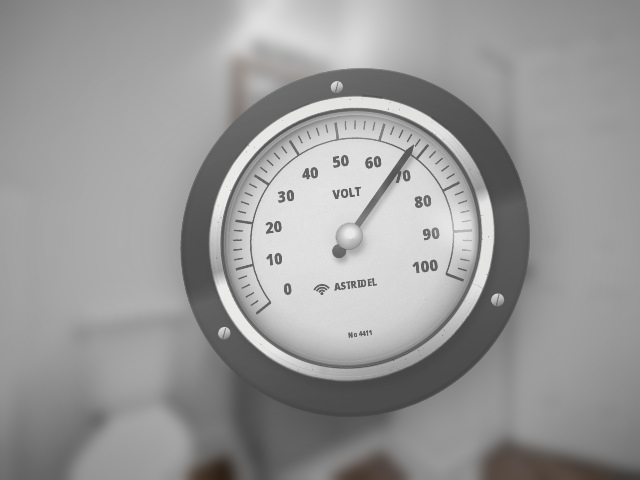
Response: 68 V
